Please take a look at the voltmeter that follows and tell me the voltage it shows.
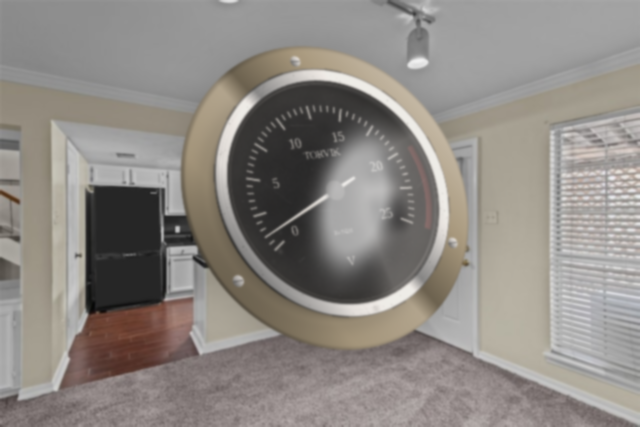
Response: 1 V
